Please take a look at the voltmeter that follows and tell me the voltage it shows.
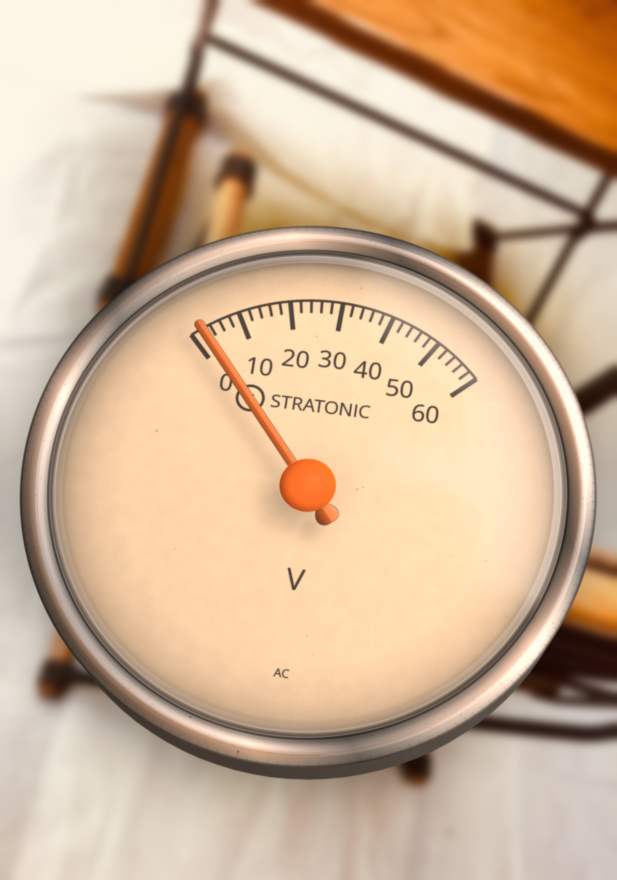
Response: 2 V
